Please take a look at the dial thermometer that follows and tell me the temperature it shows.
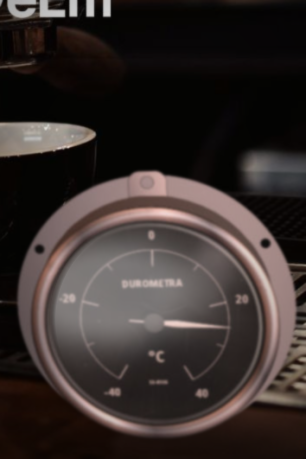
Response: 25 °C
